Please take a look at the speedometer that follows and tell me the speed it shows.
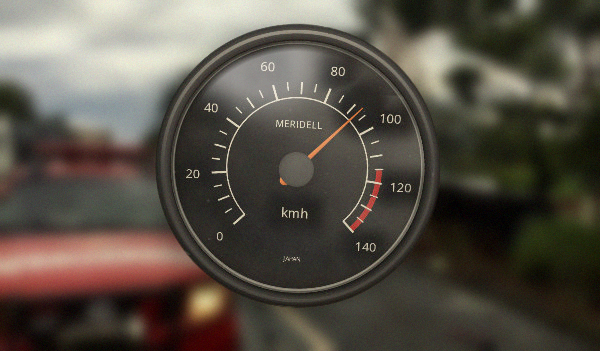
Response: 92.5 km/h
